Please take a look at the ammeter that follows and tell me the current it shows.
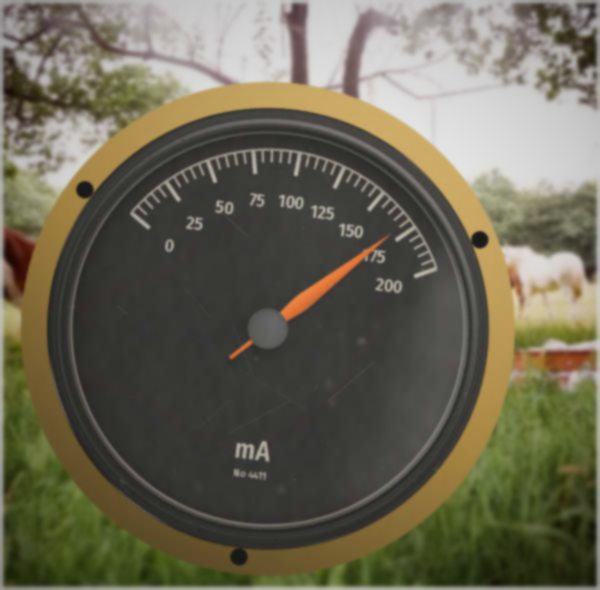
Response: 170 mA
